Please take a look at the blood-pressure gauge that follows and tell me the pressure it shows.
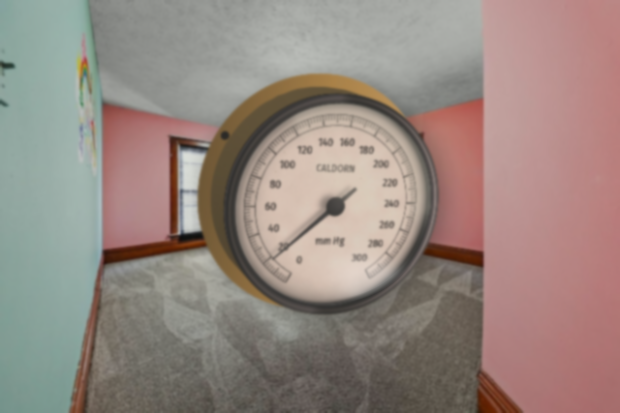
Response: 20 mmHg
